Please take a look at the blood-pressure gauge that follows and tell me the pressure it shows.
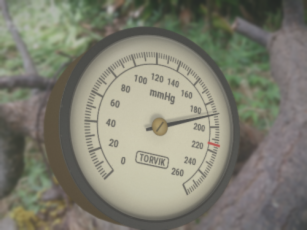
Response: 190 mmHg
